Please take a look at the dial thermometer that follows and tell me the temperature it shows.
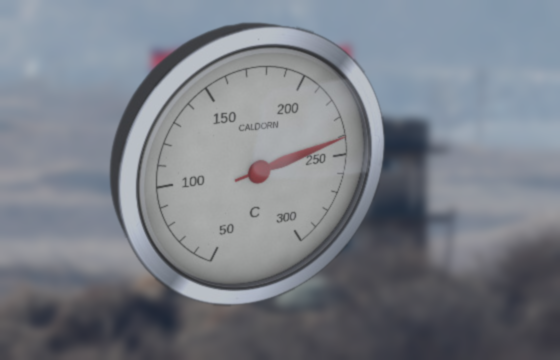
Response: 240 °C
